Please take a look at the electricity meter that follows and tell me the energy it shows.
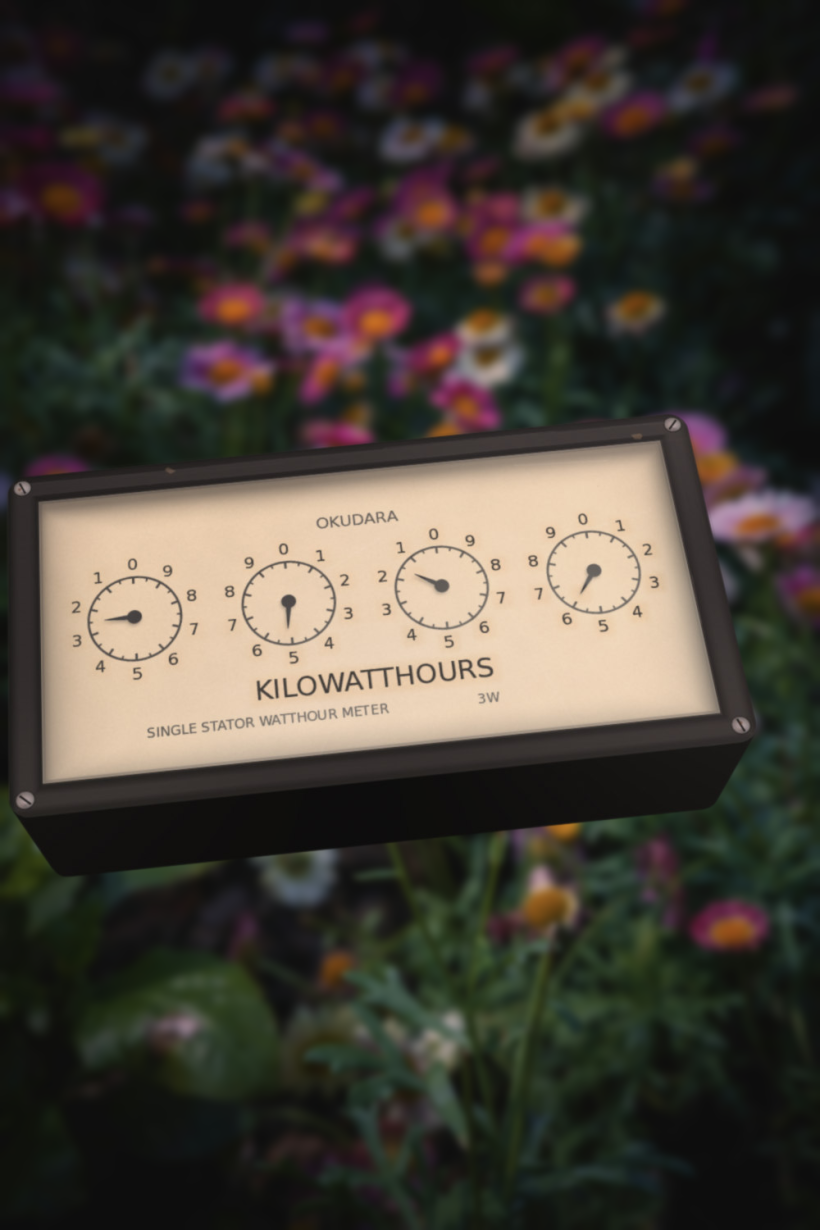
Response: 2516 kWh
